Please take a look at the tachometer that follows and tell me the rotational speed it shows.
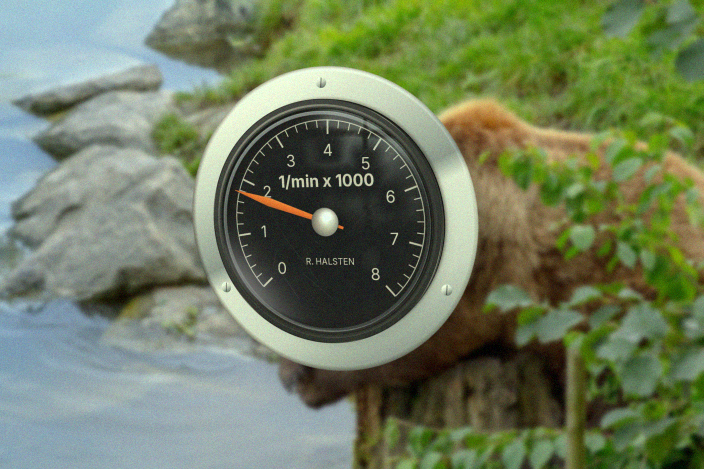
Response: 1800 rpm
